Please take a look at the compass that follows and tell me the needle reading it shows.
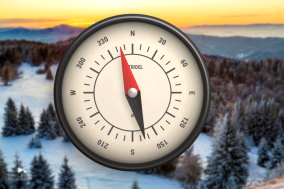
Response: 345 °
